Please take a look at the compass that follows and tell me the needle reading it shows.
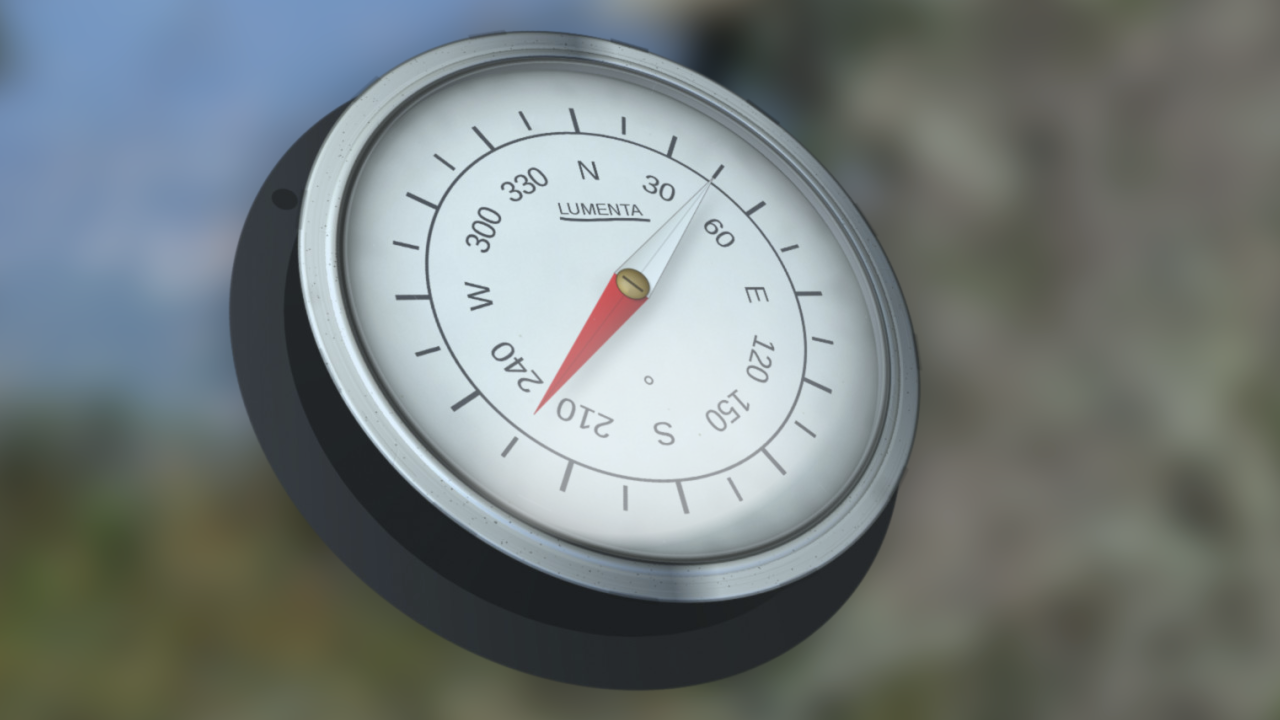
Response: 225 °
